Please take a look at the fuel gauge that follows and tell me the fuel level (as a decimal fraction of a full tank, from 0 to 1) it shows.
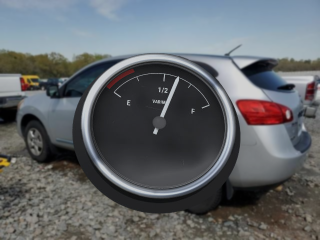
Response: 0.625
